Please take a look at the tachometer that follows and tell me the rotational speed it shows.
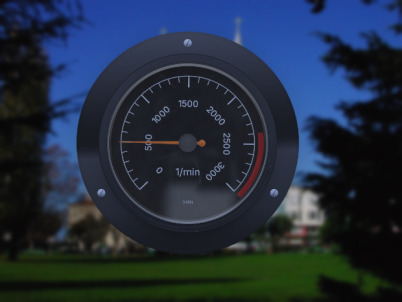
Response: 500 rpm
